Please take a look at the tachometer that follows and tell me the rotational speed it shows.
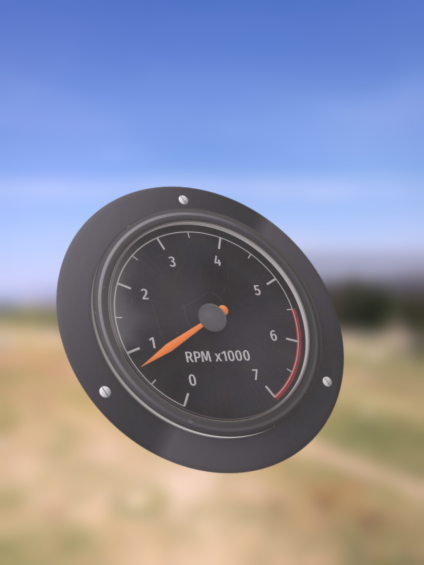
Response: 750 rpm
